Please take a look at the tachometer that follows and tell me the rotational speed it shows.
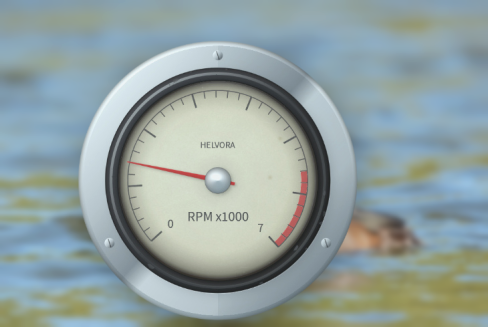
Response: 1400 rpm
